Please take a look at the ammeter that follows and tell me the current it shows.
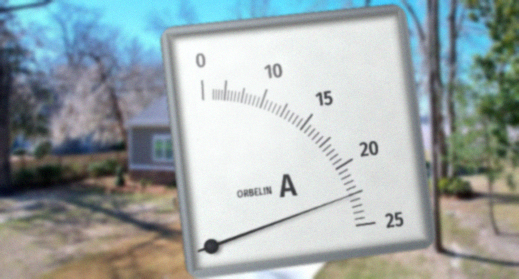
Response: 22.5 A
